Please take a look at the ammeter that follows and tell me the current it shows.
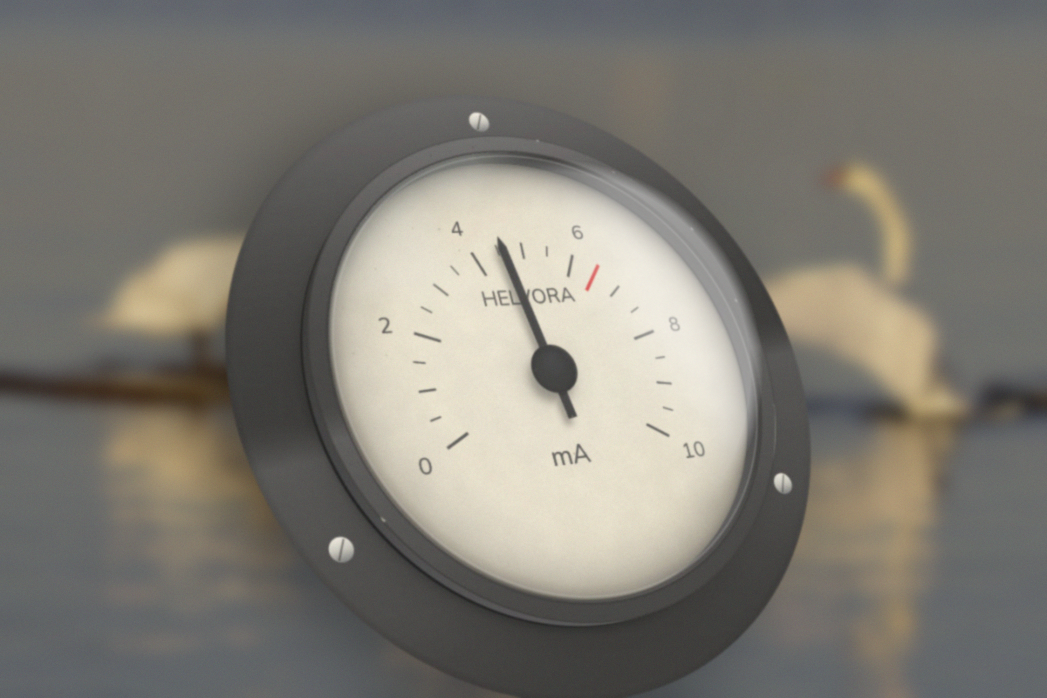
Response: 4.5 mA
